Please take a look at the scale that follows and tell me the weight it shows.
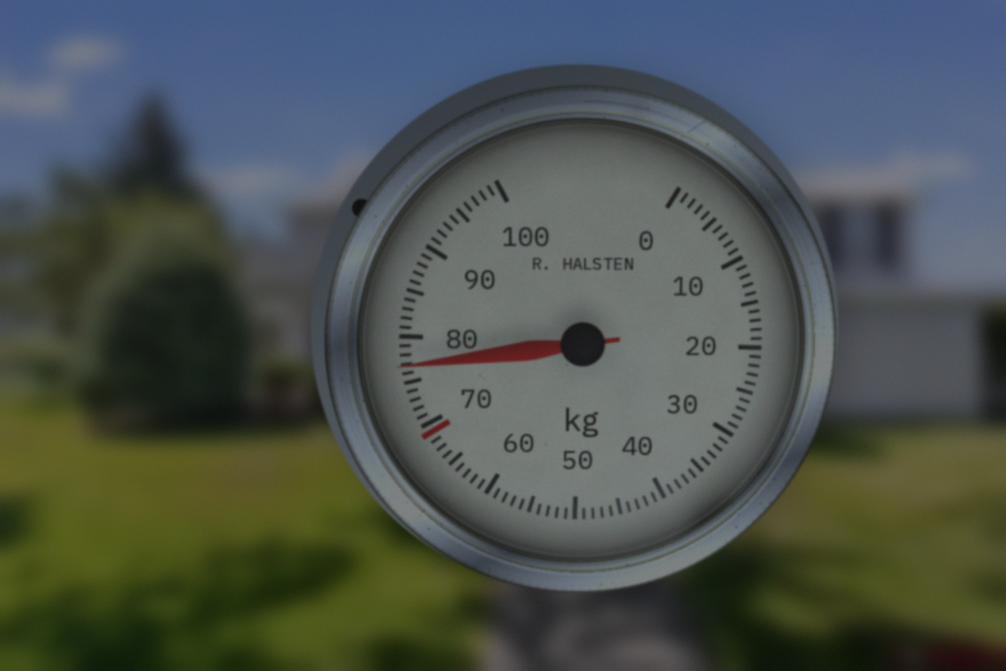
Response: 77 kg
